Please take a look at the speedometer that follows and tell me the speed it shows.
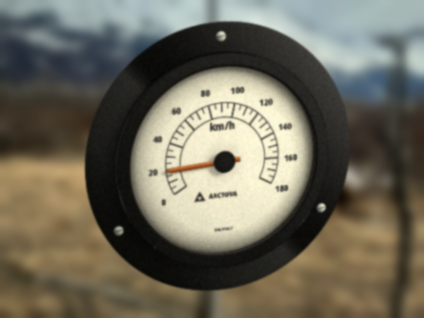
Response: 20 km/h
